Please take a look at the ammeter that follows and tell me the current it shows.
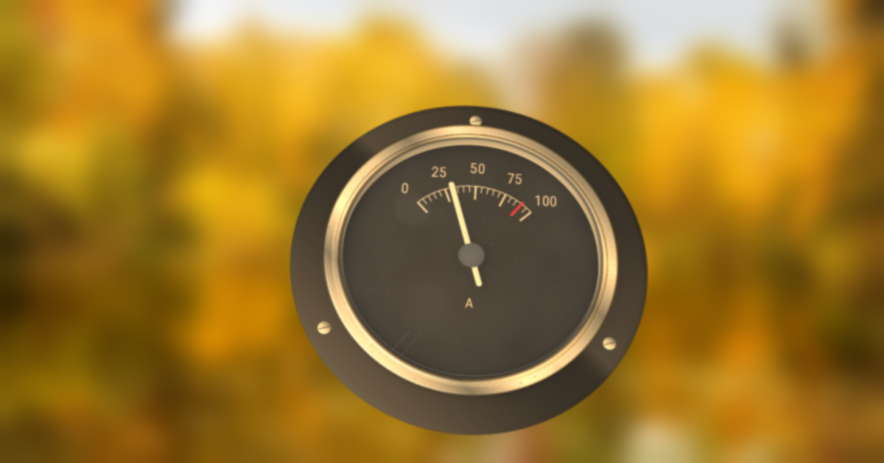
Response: 30 A
